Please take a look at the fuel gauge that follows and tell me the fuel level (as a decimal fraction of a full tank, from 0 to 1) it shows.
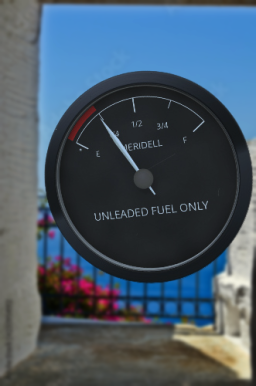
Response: 0.25
